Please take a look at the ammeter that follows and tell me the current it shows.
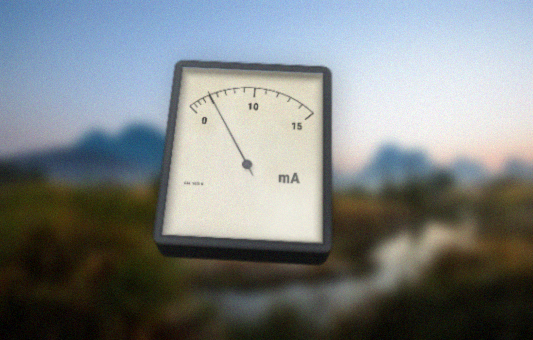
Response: 5 mA
